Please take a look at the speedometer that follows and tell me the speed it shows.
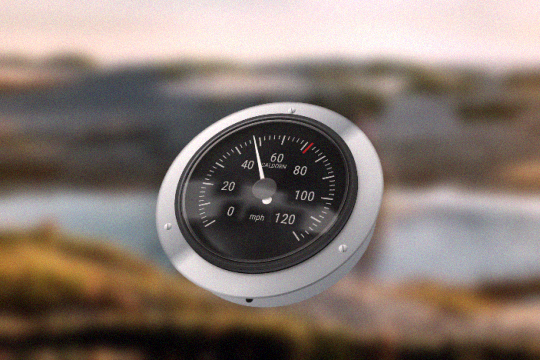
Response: 48 mph
